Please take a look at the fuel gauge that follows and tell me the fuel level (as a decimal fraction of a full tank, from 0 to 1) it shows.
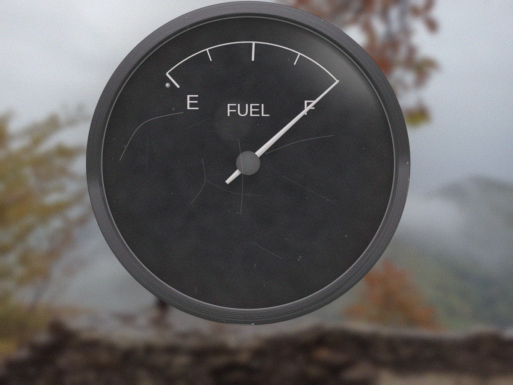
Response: 1
